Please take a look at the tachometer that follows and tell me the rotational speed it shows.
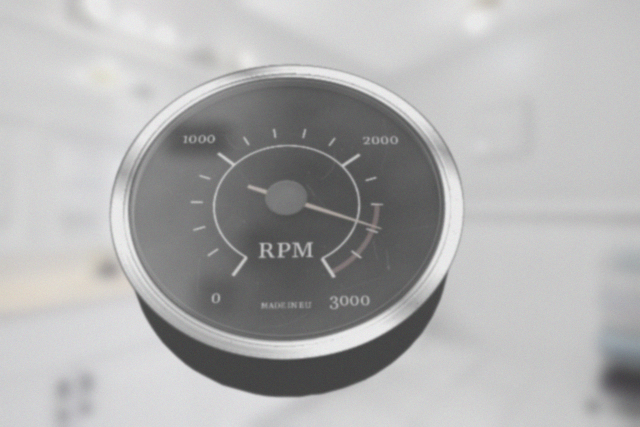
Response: 2600 rpm
